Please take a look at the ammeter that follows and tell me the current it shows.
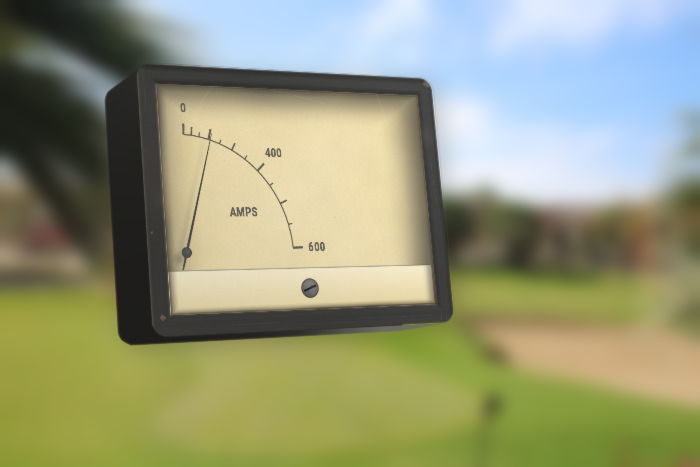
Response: 200 A
